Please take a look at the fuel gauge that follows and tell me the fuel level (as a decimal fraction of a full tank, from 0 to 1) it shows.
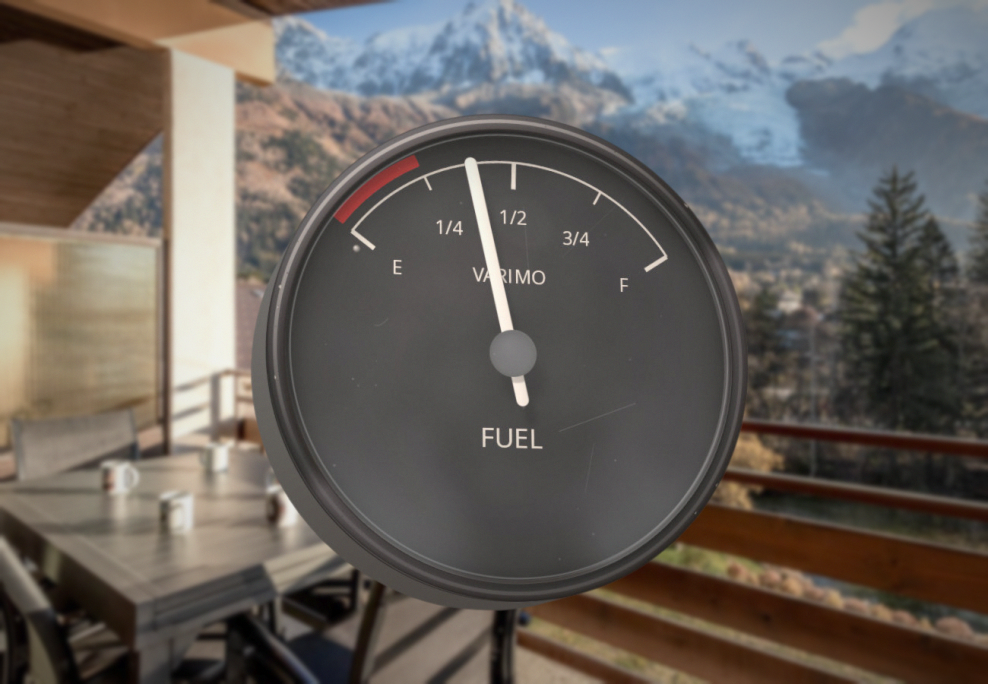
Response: 0.375
